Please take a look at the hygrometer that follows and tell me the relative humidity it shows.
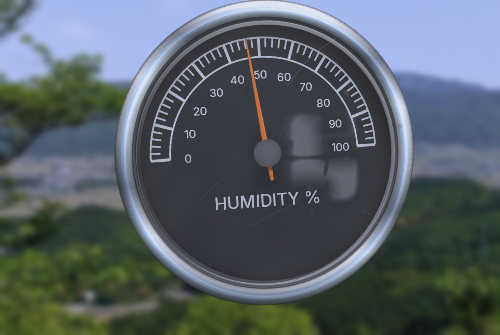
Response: 46 %
